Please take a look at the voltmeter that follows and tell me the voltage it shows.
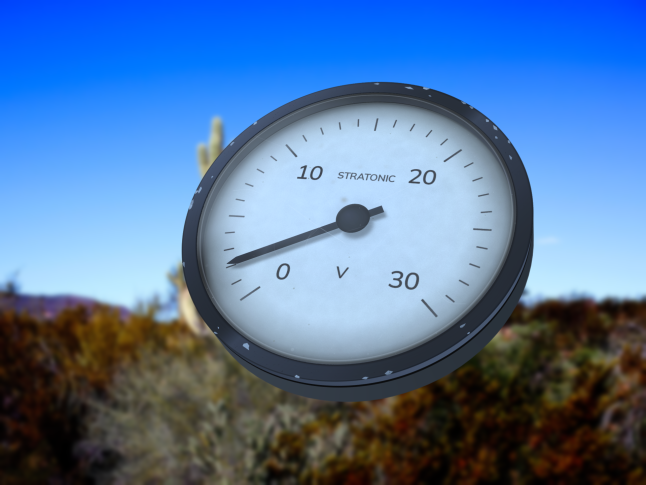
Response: 2 V
